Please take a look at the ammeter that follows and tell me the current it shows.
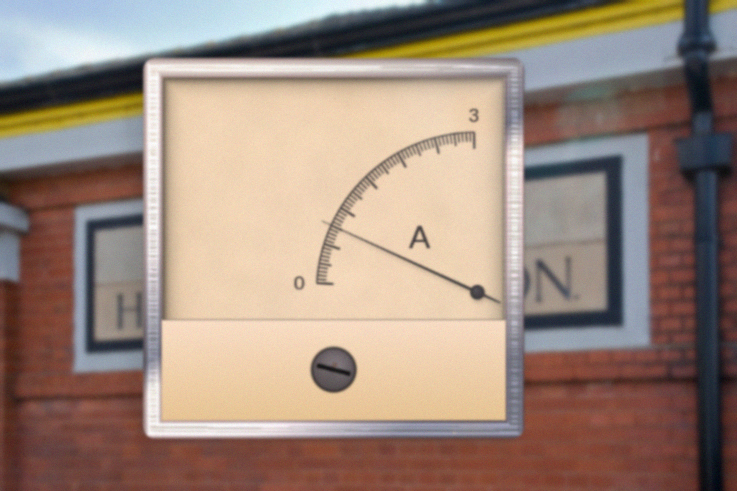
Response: 0.75 A
